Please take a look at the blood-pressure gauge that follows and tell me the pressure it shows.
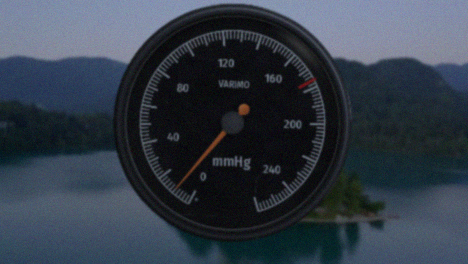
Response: 10 mmHg
